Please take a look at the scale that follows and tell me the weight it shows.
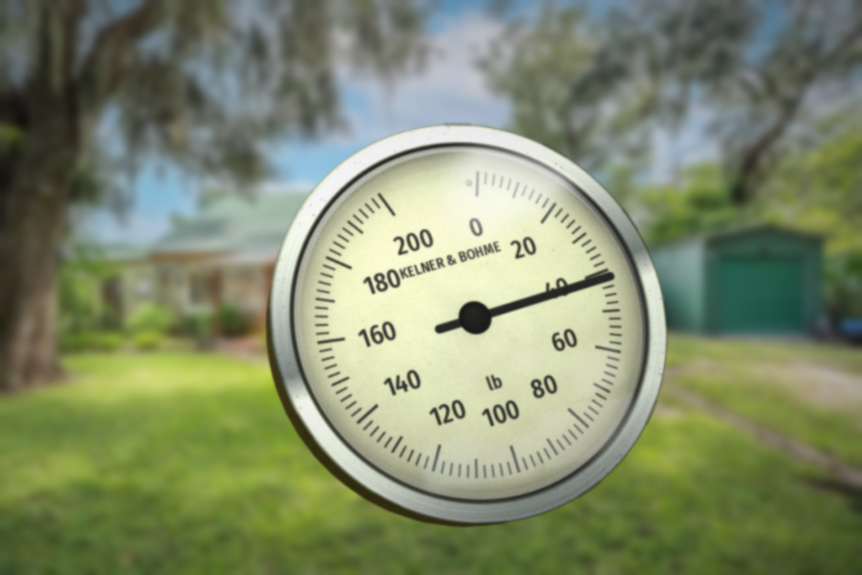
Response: 42 lb
